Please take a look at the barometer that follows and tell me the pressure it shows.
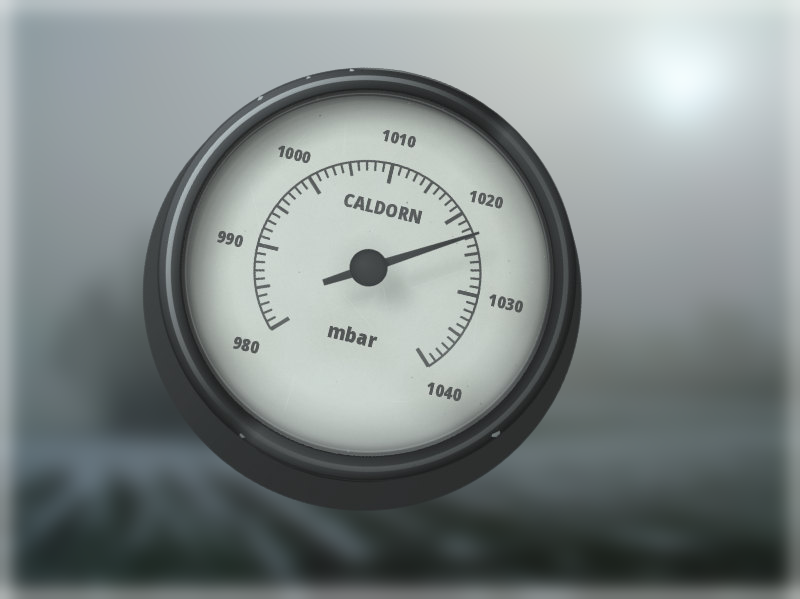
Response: 1023 mbar
